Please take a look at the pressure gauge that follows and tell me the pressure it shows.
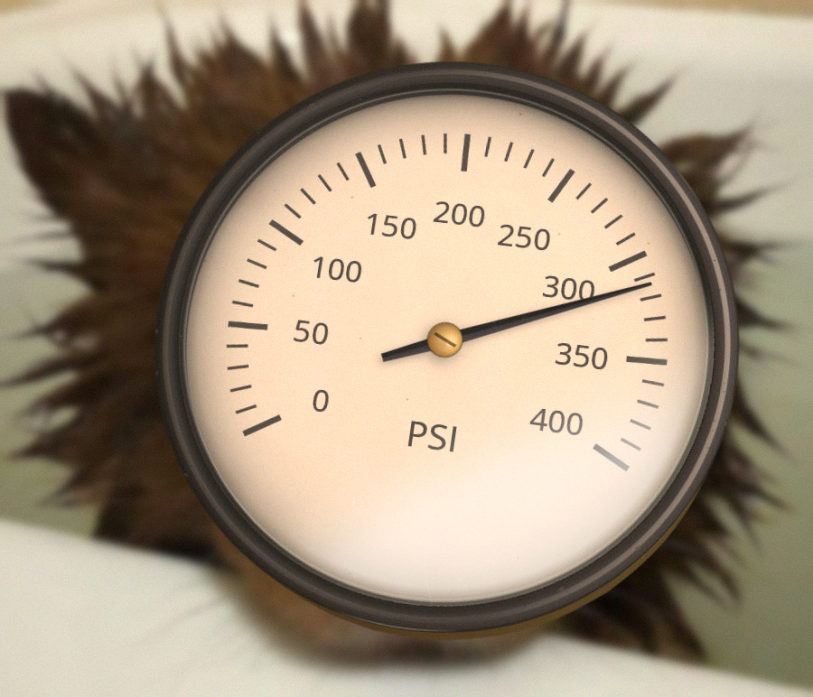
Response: 315 psi
